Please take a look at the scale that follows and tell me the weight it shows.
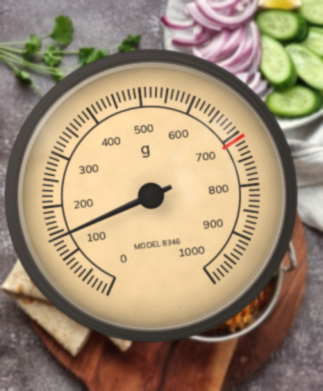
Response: 140 g
